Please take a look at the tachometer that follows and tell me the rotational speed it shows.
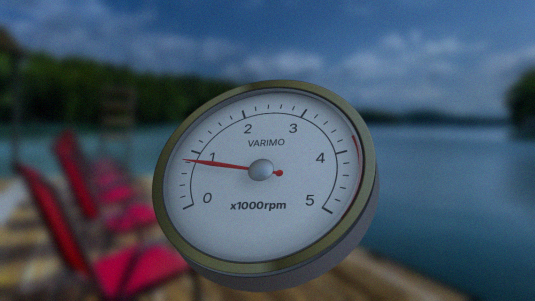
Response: 800 rpm
